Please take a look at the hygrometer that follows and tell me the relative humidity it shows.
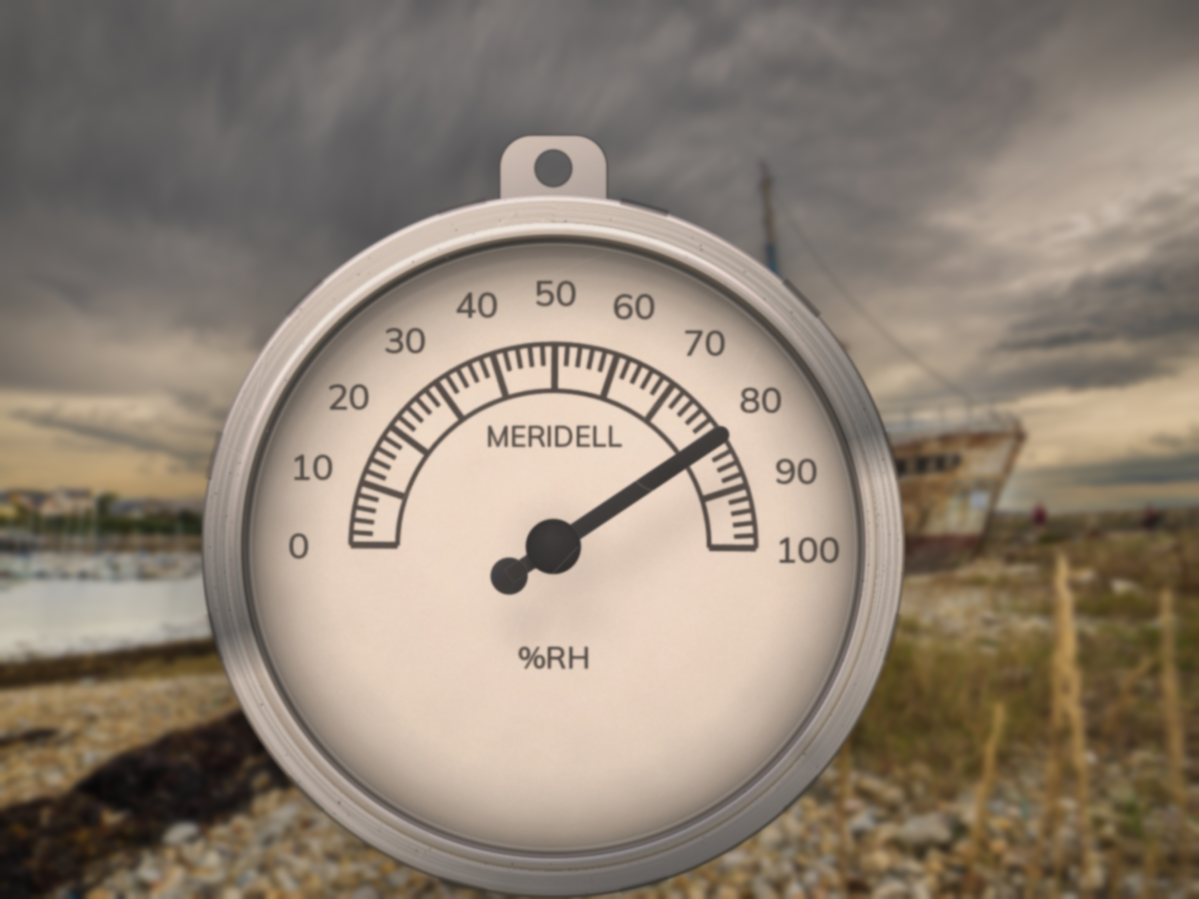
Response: 81 %
